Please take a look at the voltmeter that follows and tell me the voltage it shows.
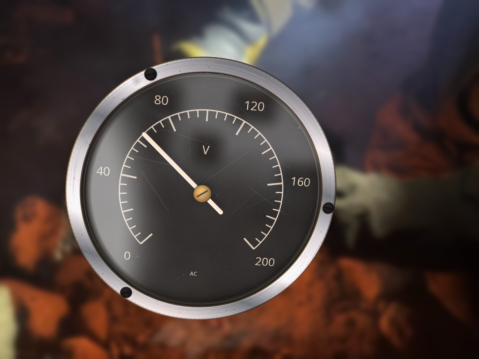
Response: 65 V
